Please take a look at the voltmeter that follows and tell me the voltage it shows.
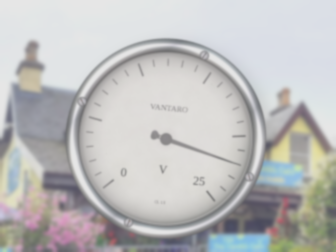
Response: 22 V
